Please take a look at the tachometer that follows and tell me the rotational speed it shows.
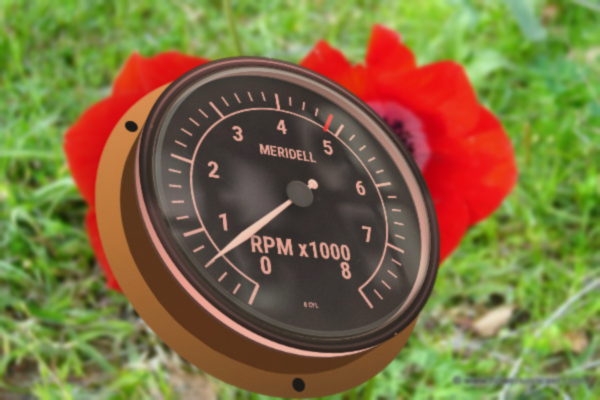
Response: 600 rpm
